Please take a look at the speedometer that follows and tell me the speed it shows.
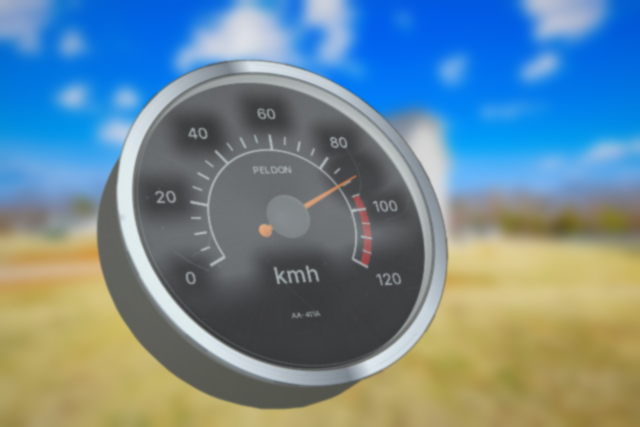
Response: 90 km/h
